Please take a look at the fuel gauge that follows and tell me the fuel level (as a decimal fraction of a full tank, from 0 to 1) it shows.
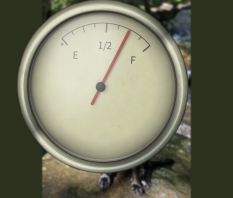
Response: 0.75
